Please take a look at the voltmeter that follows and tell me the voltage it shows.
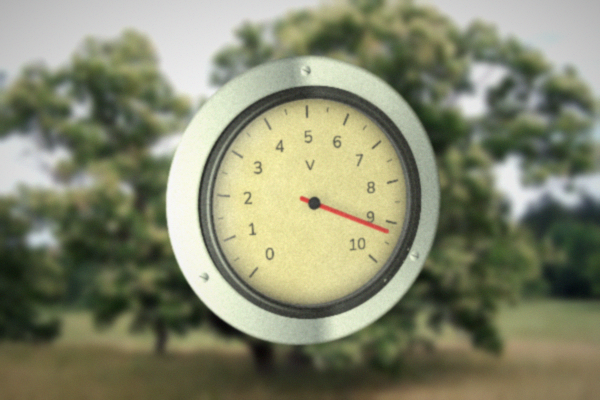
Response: 9.25 V
